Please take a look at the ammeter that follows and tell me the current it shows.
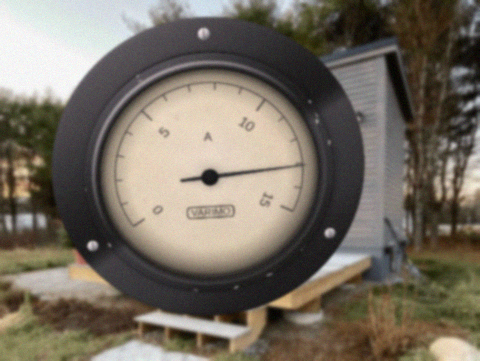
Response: 13 A
